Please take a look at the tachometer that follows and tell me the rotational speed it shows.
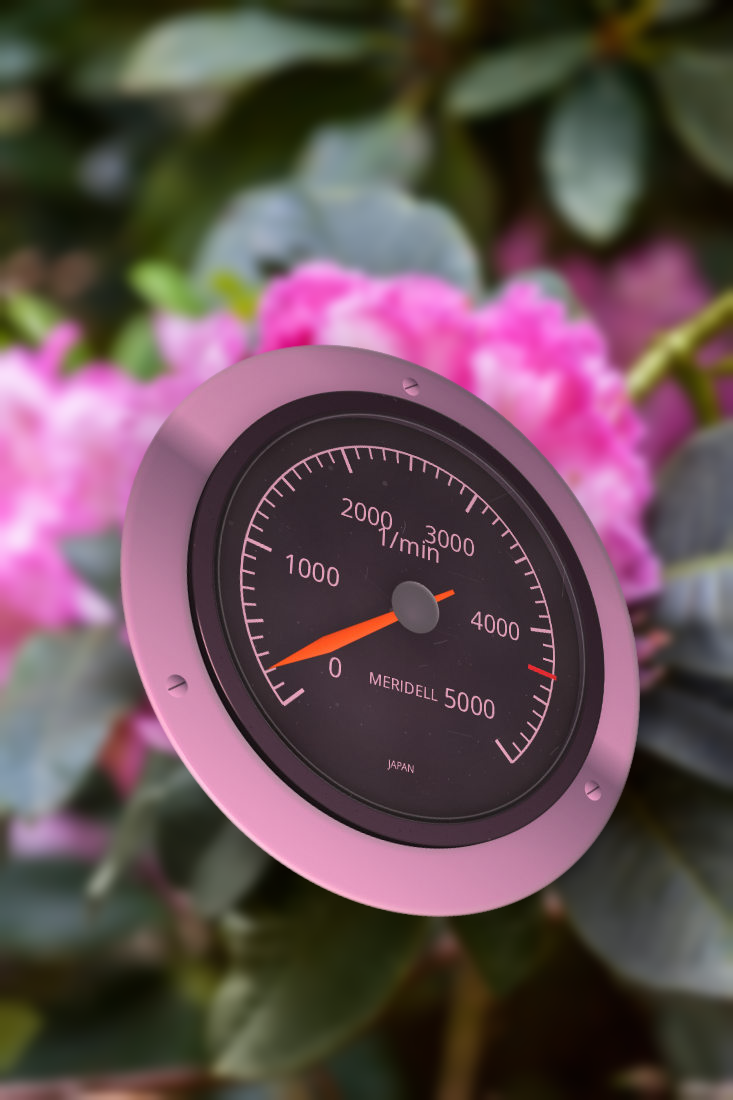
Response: 200 rpm
